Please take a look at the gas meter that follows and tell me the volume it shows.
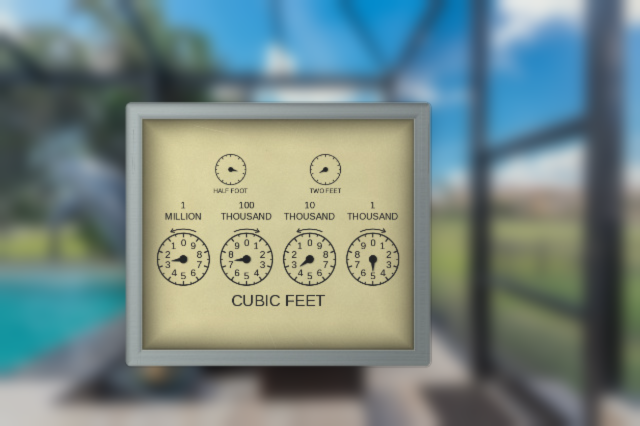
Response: 273500 ft³
